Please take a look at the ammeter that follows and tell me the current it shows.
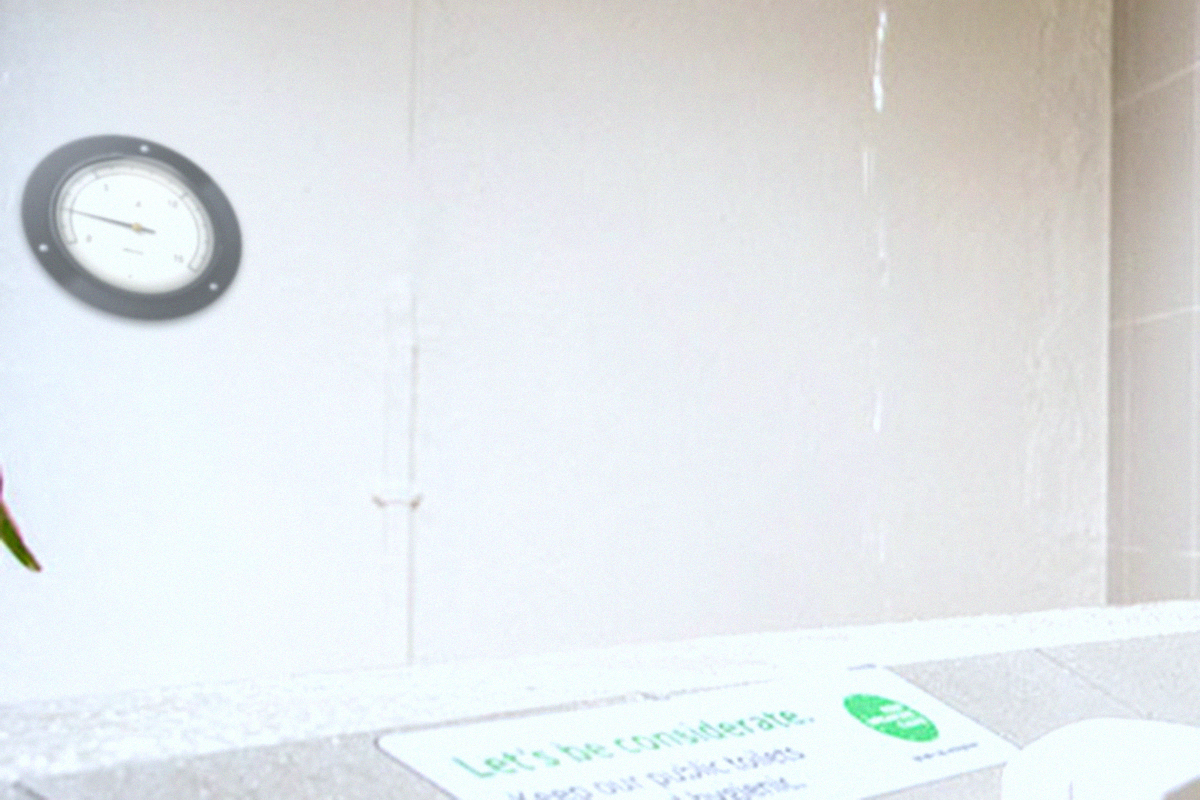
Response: 2 A
